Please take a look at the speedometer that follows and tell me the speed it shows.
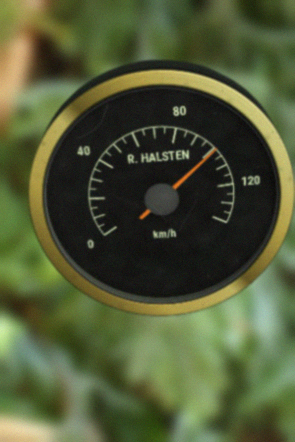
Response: 100 km/h
